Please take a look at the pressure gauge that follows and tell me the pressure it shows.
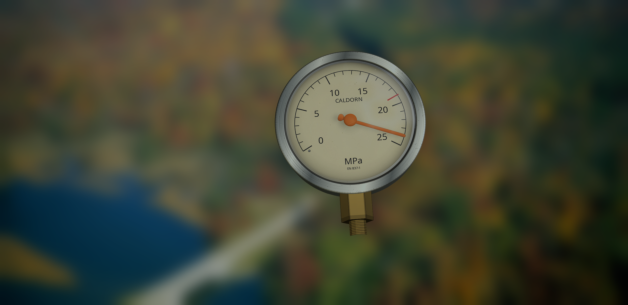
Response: 24 MPa
